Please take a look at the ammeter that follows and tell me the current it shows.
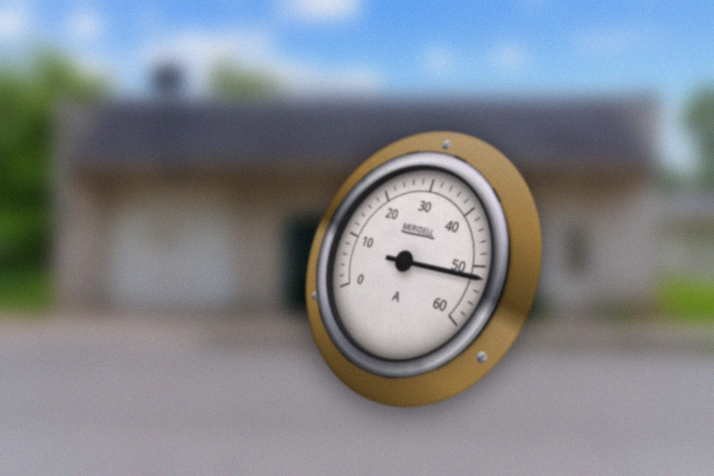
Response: 52 A
